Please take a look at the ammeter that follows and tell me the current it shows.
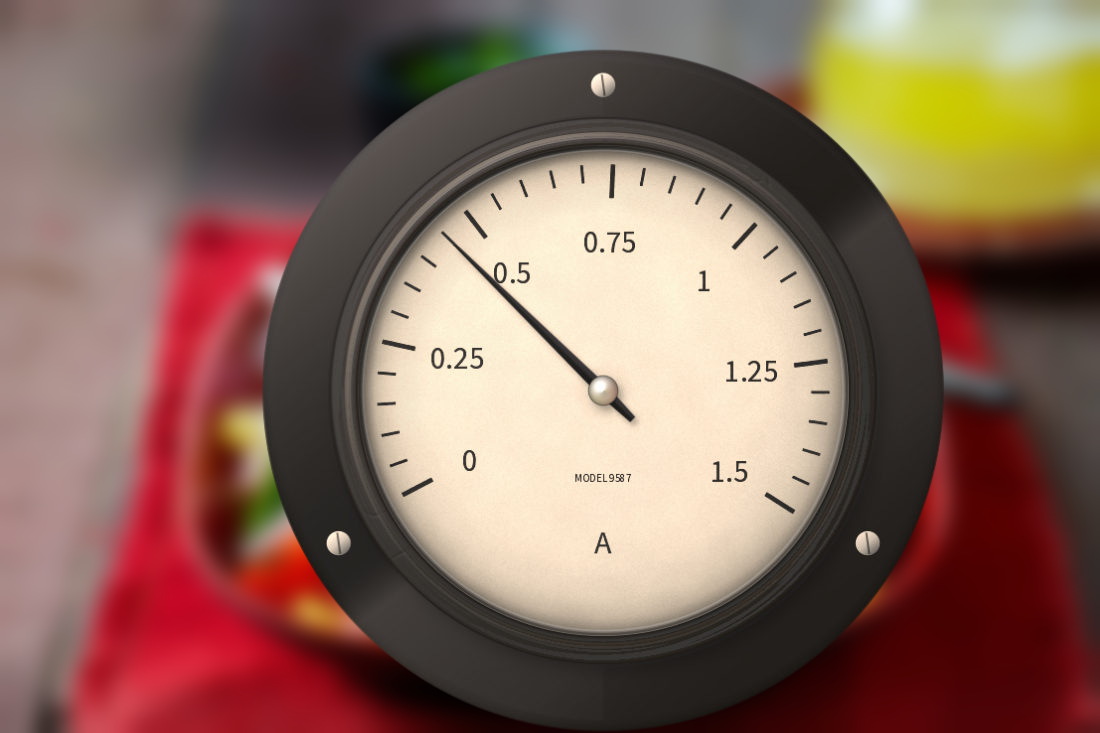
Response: 0.45 A
